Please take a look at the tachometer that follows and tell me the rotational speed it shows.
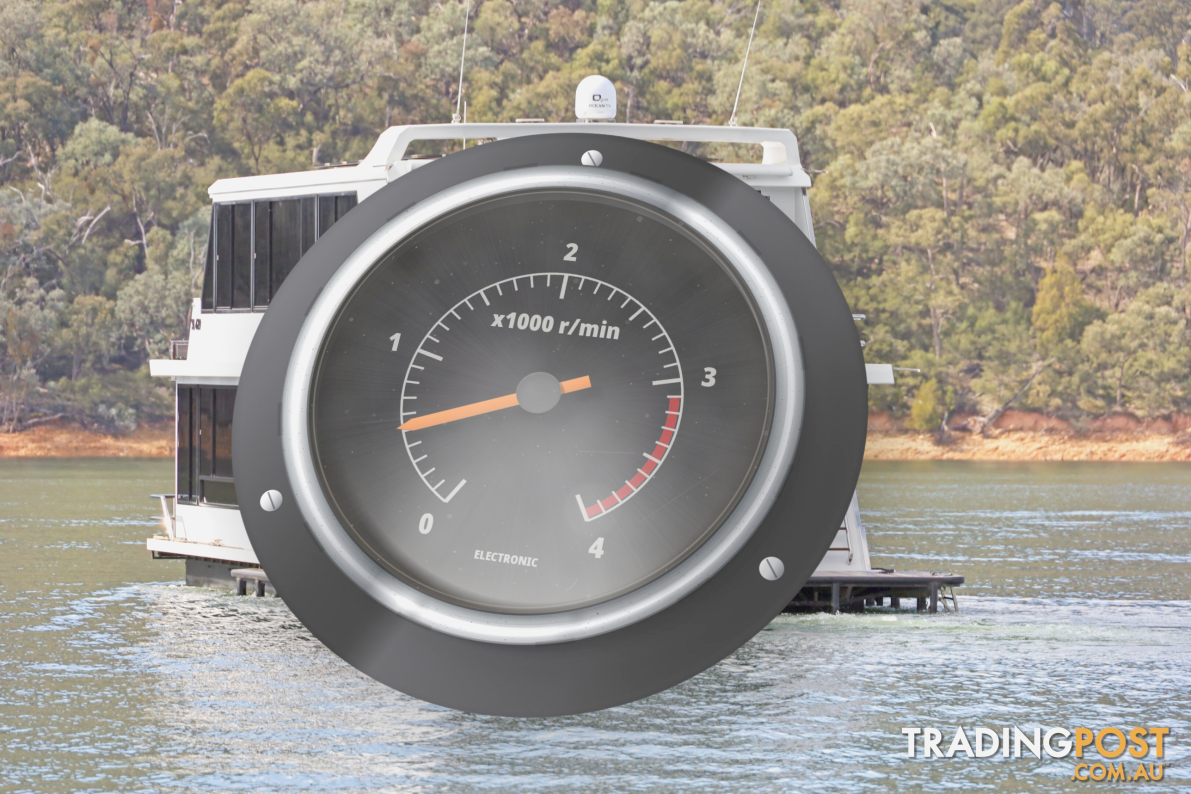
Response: 500 rpm
